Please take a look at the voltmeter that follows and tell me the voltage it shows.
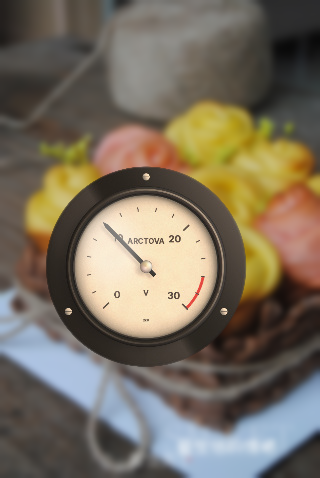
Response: 10 V
